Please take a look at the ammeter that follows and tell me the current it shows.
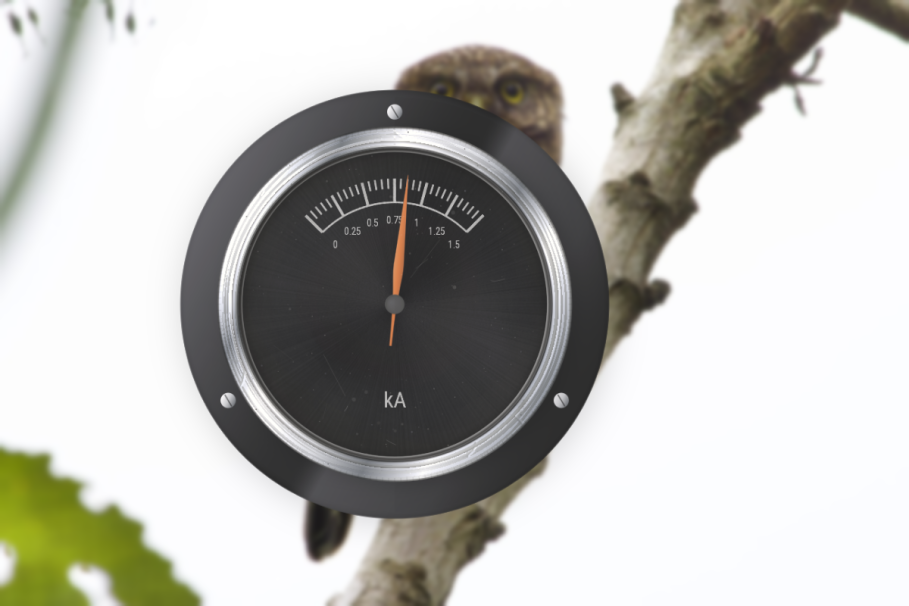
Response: 0.85 kA
